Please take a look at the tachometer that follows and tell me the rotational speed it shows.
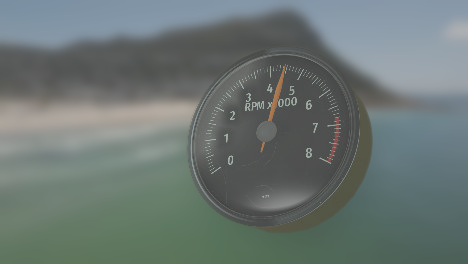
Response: 4500 rpm
